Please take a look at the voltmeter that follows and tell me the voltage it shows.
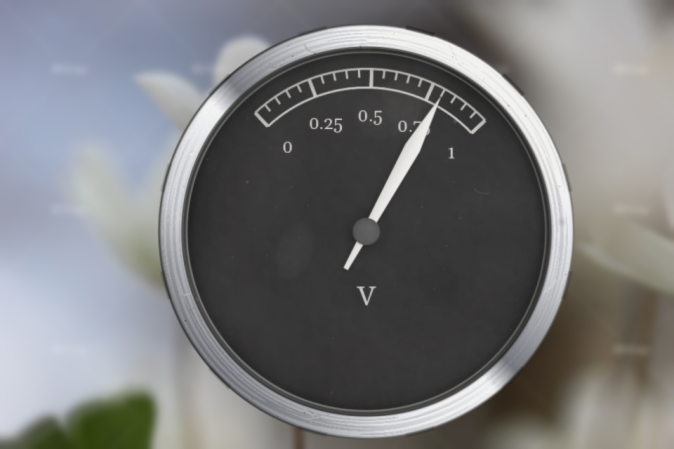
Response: 0.8 V
